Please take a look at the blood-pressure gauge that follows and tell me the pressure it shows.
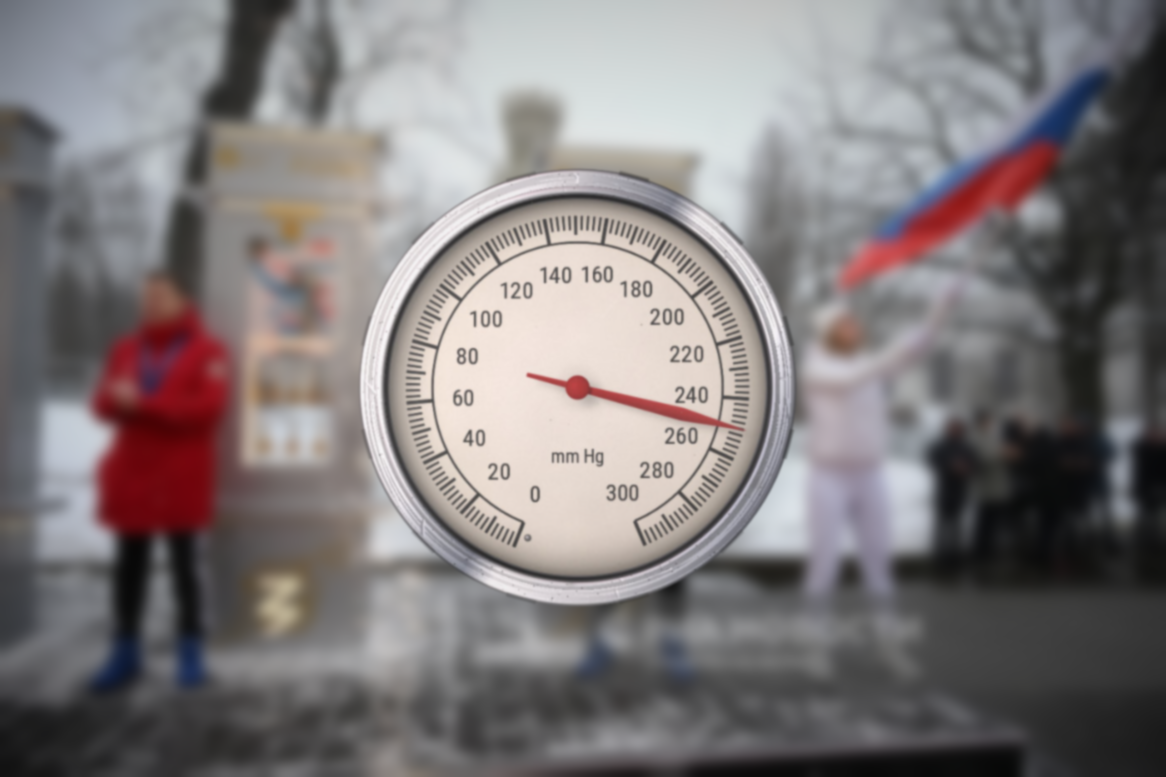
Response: 250 mmHg
